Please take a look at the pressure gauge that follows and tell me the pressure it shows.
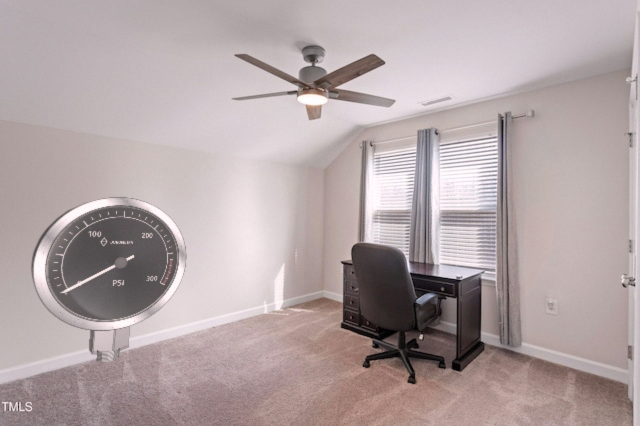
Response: 0 psi
